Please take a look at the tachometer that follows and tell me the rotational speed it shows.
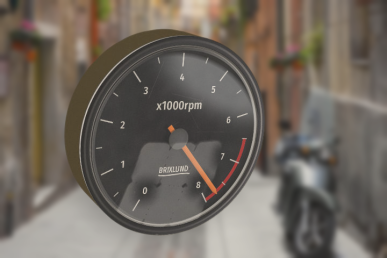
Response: 7750 rpm
